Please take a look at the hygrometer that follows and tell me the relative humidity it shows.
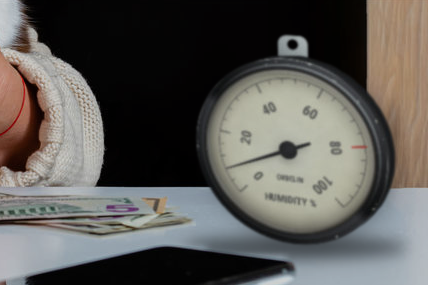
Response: 8 %
